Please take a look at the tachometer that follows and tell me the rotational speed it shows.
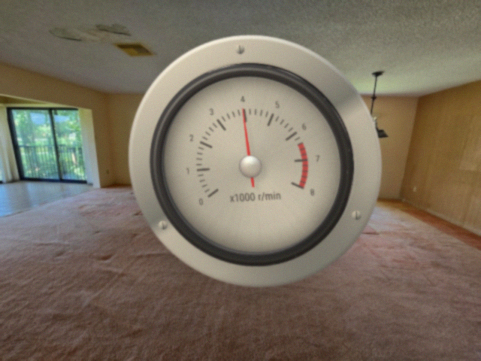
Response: 4000 rpm
